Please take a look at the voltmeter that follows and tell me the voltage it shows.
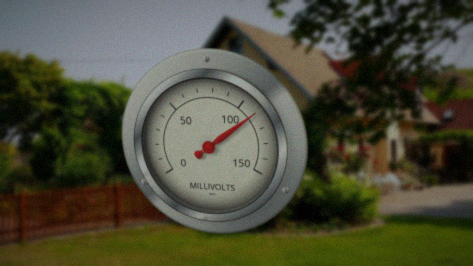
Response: 110 mV
